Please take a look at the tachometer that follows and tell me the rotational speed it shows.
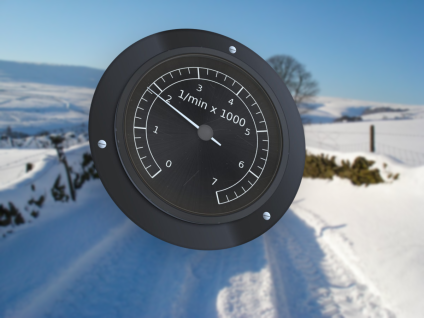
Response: 1800 rpm
